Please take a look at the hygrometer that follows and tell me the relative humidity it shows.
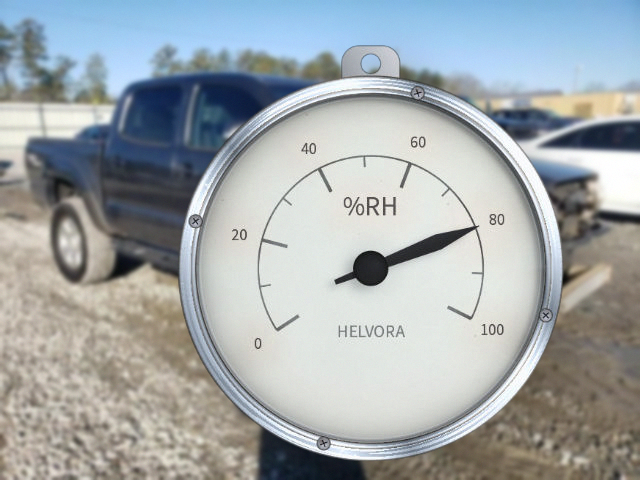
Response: 80 %
